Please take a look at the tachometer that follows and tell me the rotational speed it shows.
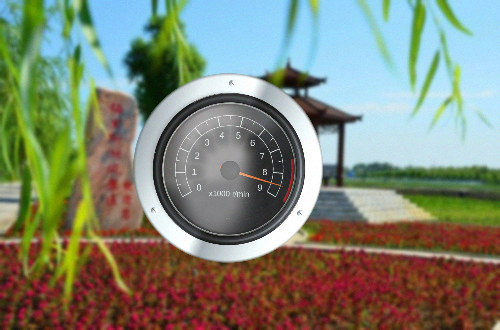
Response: 8500 rpm
